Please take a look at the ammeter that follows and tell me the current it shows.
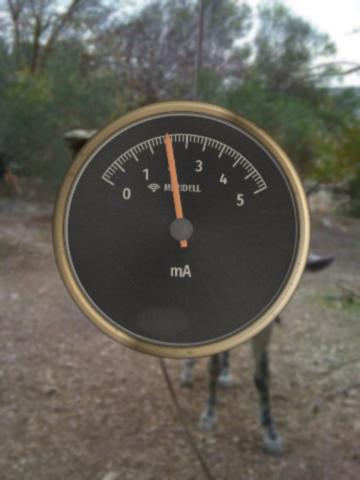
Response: 2 mA
